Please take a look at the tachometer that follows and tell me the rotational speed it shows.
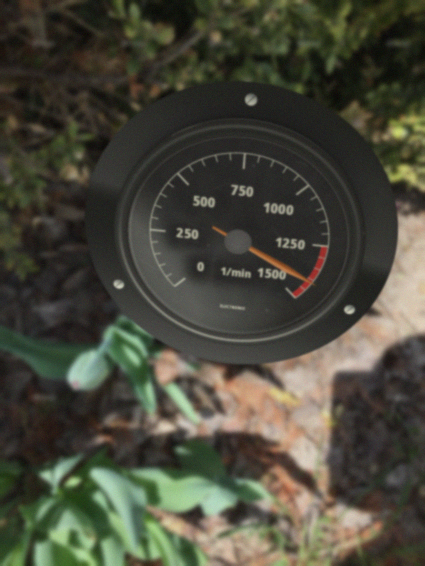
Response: 1400 rpm
